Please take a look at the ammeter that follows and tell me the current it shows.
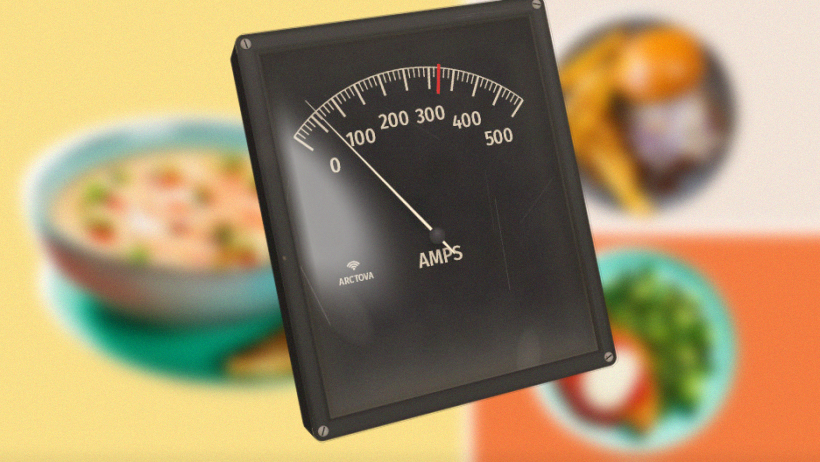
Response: 60 A
